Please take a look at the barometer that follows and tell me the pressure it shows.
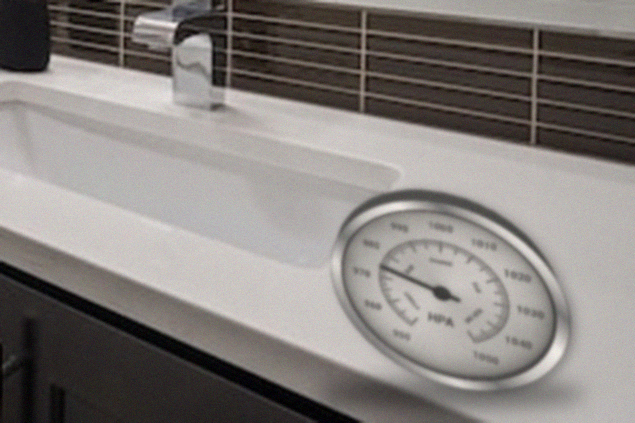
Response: 975 hPa
